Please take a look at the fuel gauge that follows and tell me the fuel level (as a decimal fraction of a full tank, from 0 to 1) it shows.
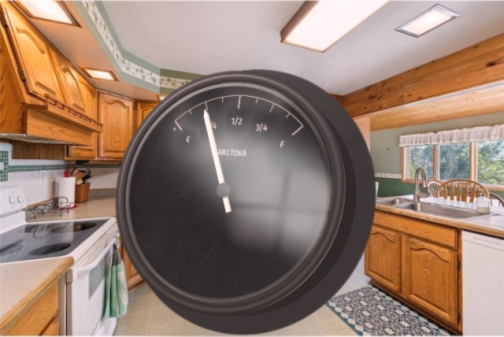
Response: 0.25
